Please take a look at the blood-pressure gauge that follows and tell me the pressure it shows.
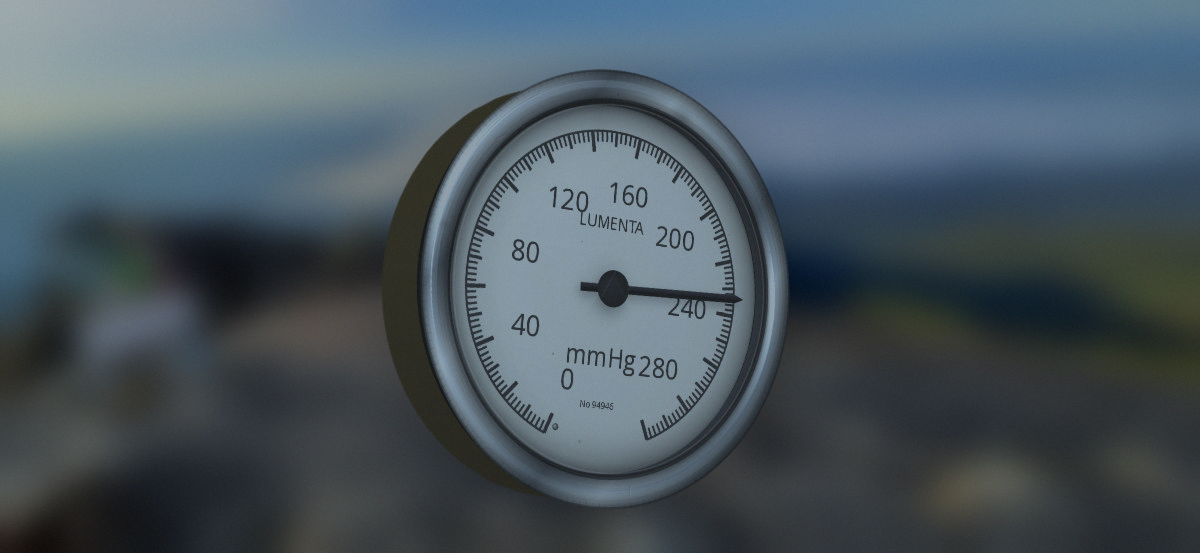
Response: 234 mmHg
